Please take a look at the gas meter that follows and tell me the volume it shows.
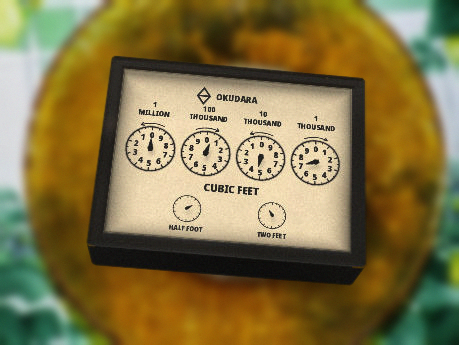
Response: 4700 ft³
